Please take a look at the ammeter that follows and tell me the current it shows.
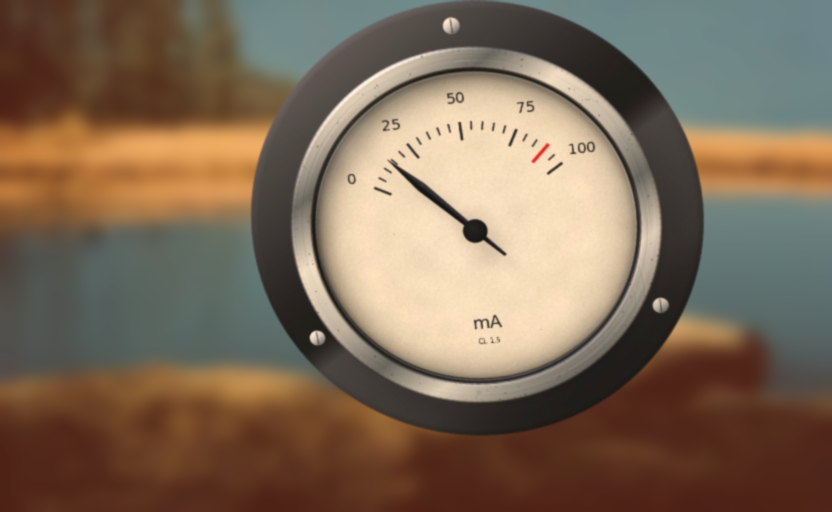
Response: 15 mA
